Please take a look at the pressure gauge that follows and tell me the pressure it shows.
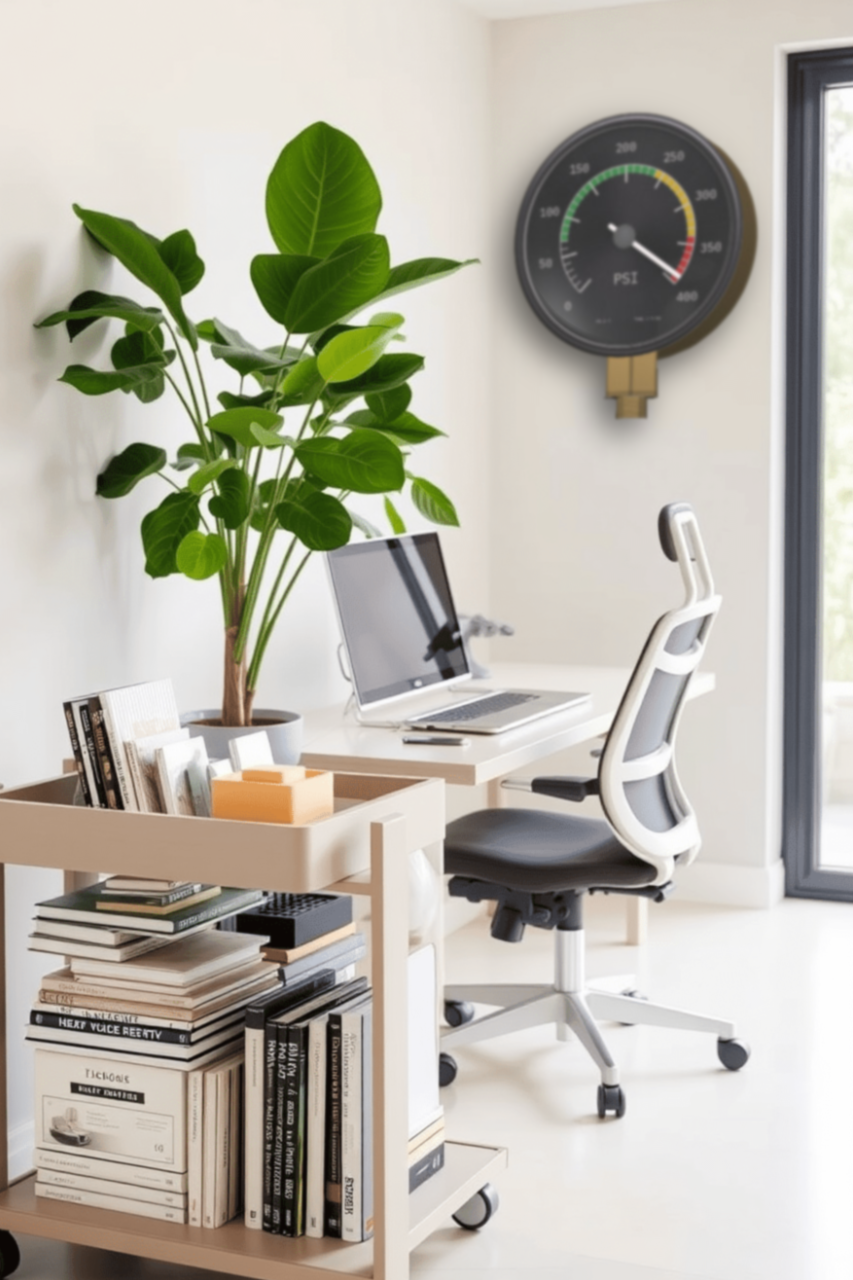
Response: 390 psi
